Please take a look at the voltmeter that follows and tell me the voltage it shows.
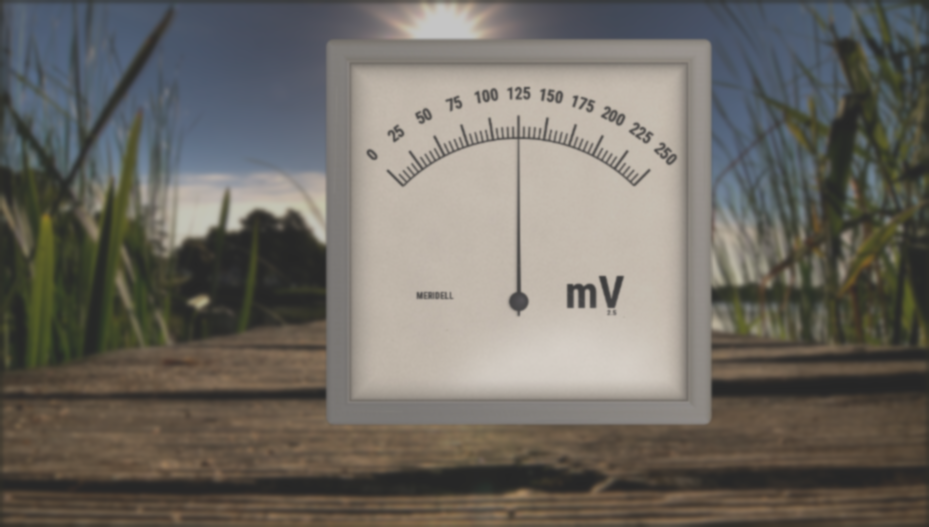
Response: 125 mV
